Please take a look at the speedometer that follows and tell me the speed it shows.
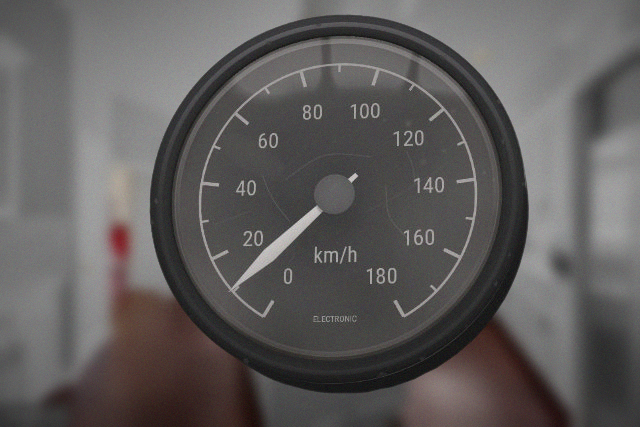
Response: 10 km/h
